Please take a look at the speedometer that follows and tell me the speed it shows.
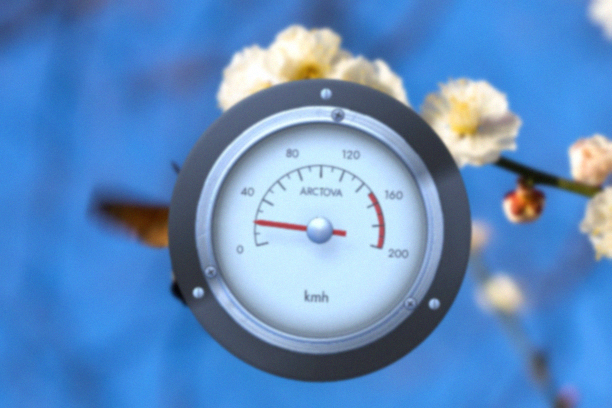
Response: 20 km/h
